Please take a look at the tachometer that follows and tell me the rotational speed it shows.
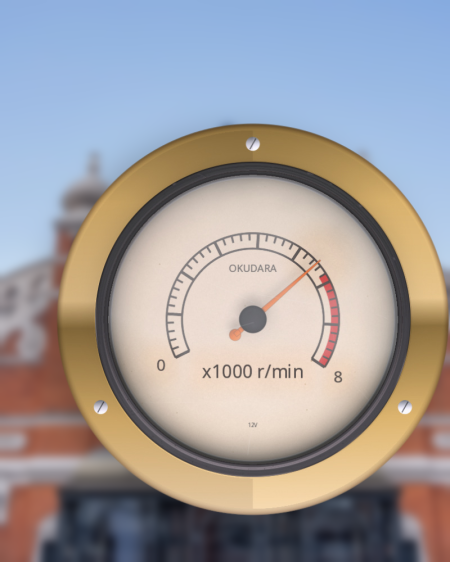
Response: 5500 rpm
